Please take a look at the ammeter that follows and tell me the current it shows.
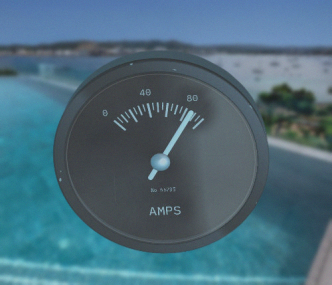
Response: 85 A
